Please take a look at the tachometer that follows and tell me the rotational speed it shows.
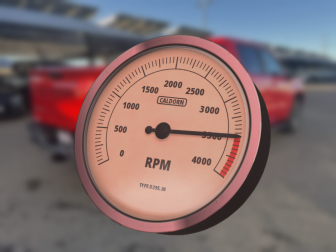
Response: 3500 rpm
